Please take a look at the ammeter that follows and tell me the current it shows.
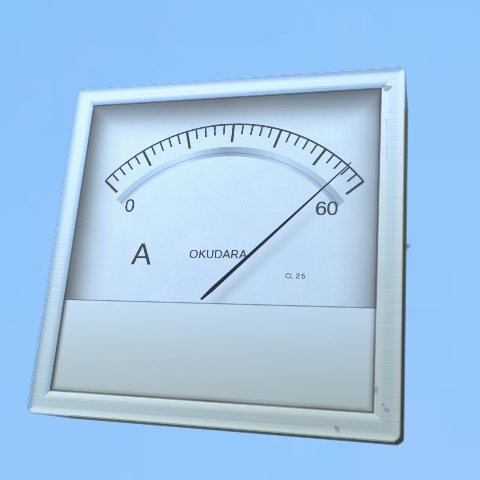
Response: 56 A
